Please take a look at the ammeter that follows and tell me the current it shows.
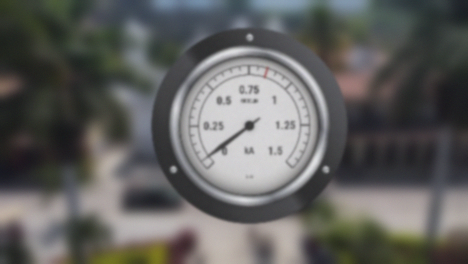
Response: 0.05 kA
